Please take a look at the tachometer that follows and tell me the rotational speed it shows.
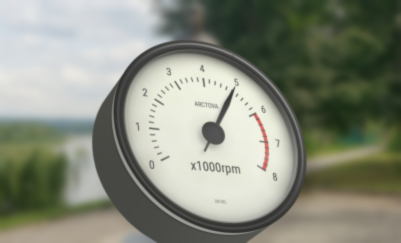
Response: 5000 rpm
